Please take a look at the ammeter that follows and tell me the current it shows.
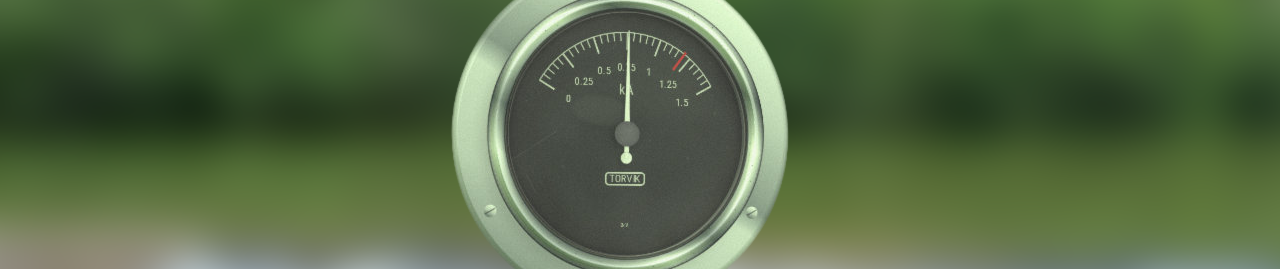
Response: 0.75 kA
